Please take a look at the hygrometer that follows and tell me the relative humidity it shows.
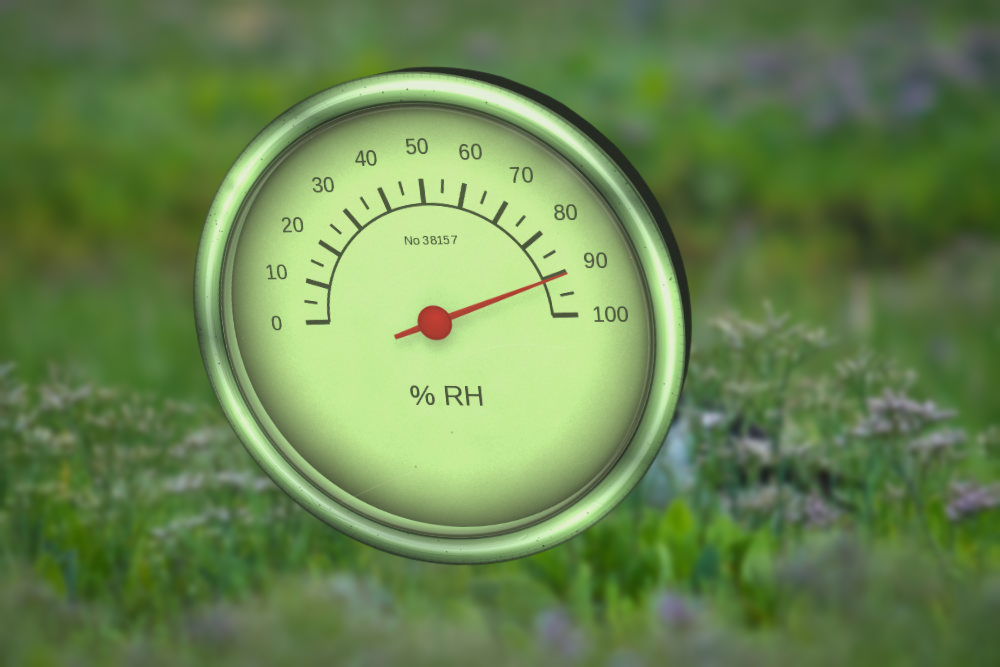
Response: 90 %
